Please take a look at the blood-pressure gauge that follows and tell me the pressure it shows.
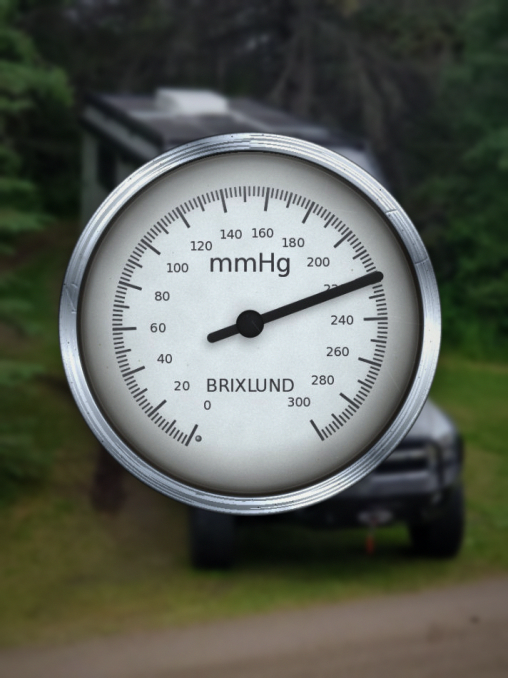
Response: 222 mmHg
